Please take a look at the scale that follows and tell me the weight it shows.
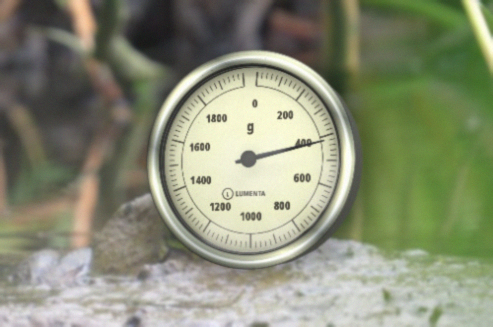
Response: 420 g
